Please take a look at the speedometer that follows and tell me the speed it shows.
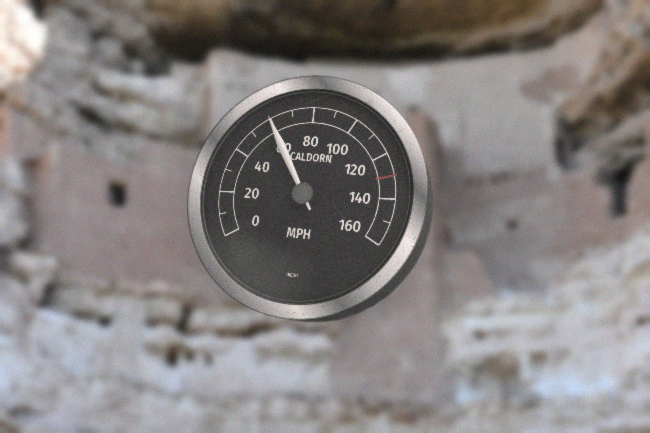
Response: 60 mph
